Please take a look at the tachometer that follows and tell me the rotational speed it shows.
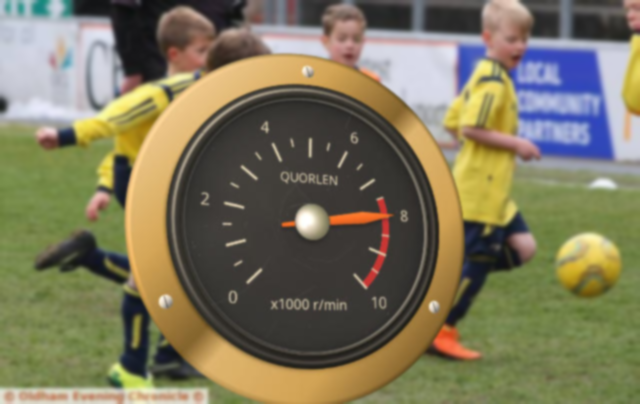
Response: 8000 rpm
